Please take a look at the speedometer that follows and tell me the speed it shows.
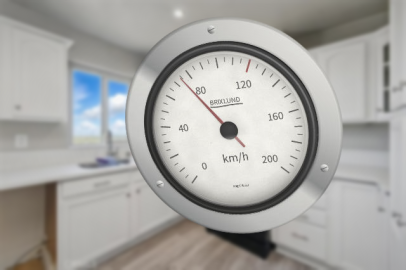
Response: 75 km/h
